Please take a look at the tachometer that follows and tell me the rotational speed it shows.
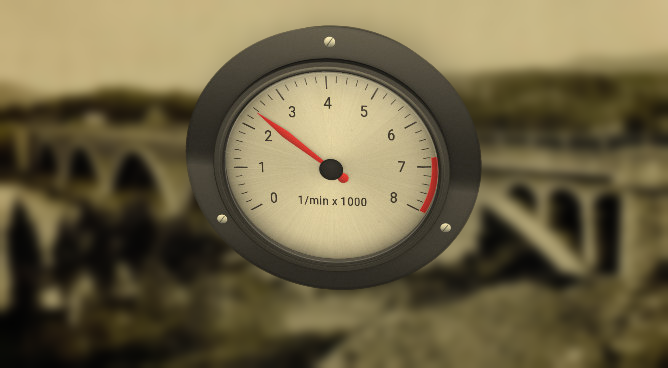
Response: 2400 rpm
